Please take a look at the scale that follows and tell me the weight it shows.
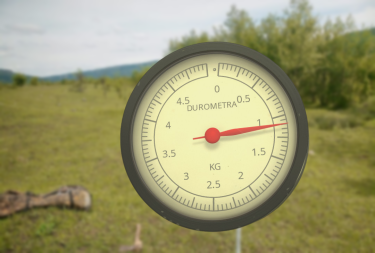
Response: 1.1 kg
